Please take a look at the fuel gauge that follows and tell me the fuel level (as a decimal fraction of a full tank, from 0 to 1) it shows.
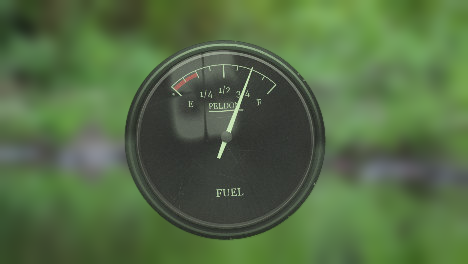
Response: 0.75
